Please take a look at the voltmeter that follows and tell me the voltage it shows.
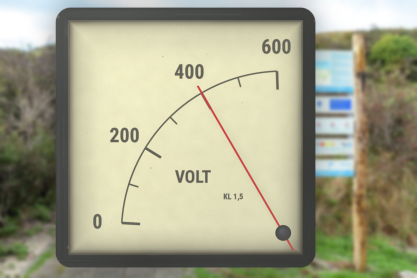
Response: 400 V
